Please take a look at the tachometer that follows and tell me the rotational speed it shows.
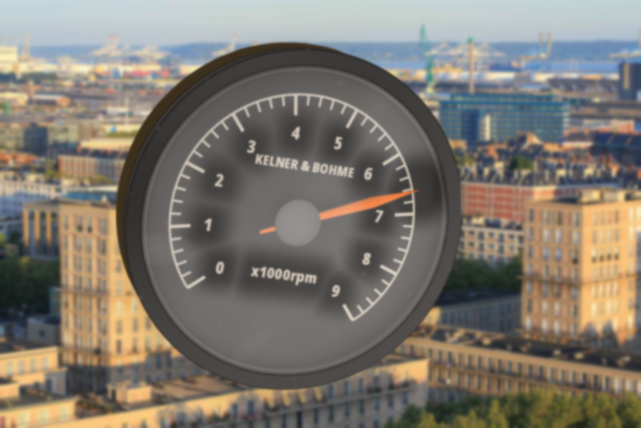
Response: 6600 rpm
